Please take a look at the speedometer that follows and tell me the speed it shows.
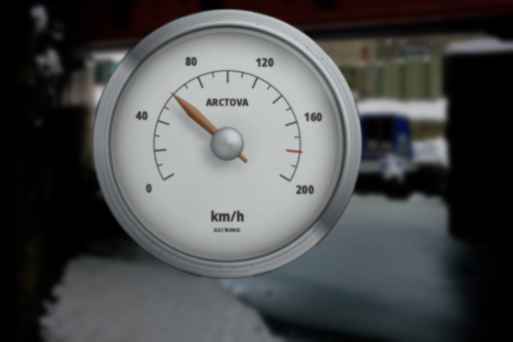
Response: 60 km/h
